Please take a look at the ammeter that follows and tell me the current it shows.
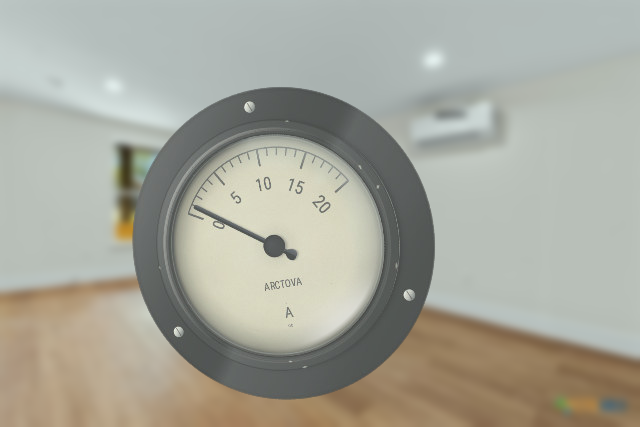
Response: 1 A
